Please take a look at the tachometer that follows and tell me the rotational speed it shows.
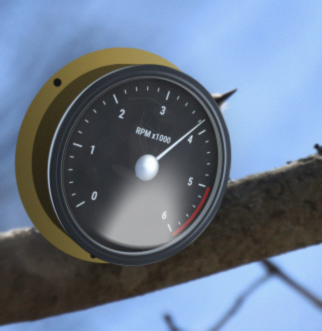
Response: 3800 rpm
